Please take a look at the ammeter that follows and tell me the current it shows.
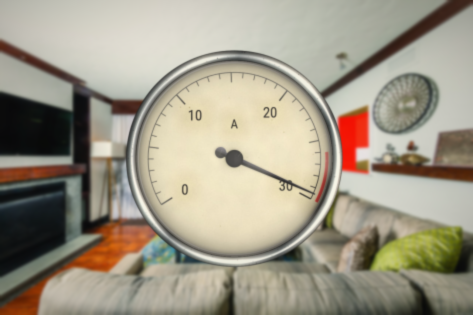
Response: 29.5 A
